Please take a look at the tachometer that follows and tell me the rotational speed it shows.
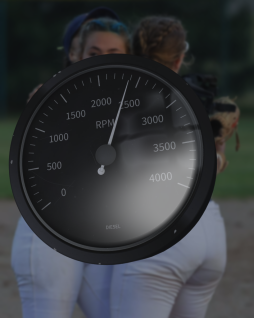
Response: 2400 rpm
